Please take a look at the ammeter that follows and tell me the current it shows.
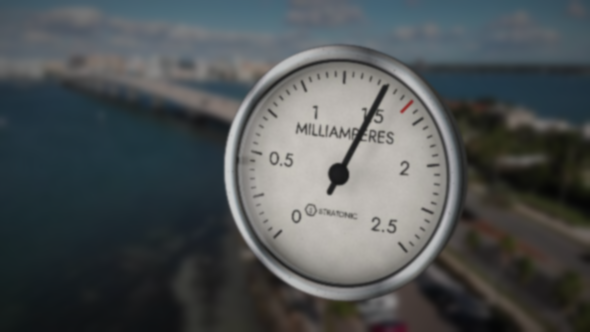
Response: 1.5 mA
